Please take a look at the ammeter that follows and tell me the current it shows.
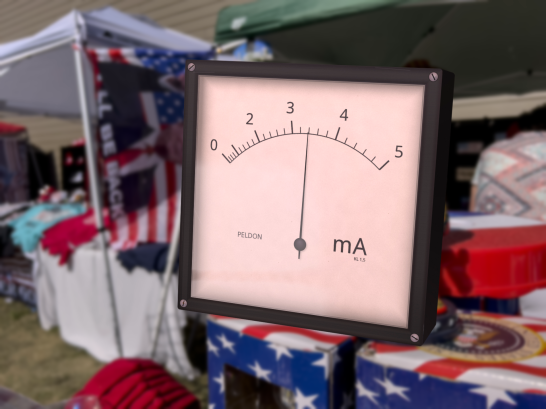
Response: 3.4 mA
